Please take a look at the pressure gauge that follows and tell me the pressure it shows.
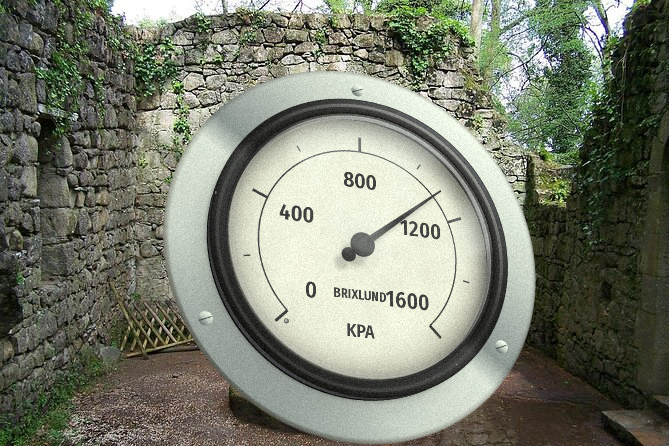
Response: 1100 kPa
